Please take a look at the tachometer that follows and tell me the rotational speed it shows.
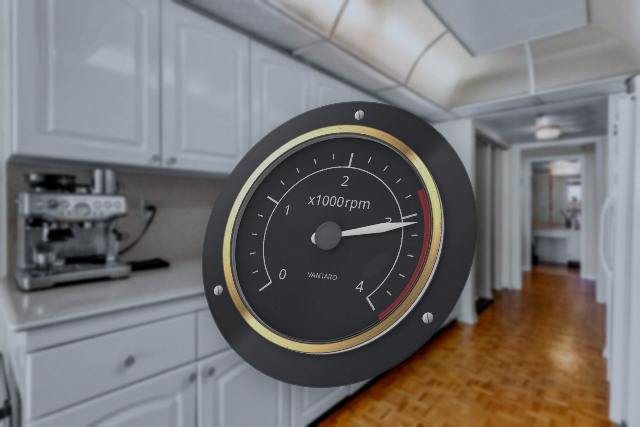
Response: 3100 rpm
